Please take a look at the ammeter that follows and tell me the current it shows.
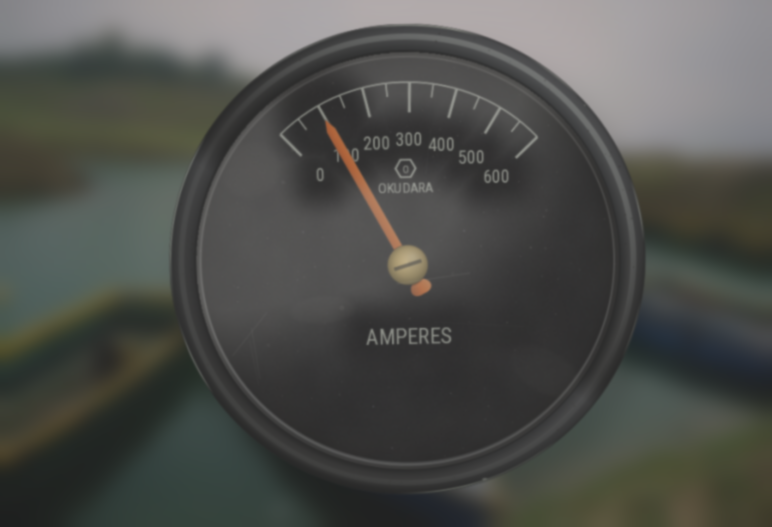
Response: 100 A
